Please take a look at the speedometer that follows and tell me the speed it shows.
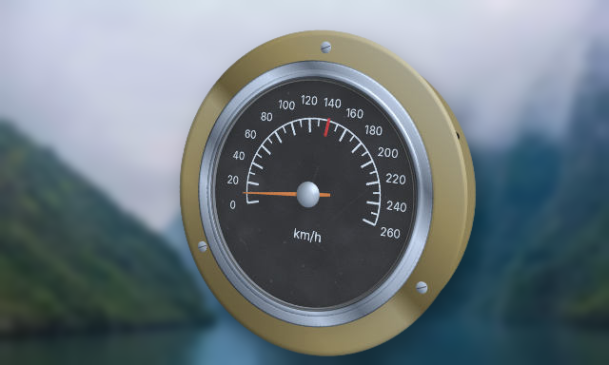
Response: 10 km/h
